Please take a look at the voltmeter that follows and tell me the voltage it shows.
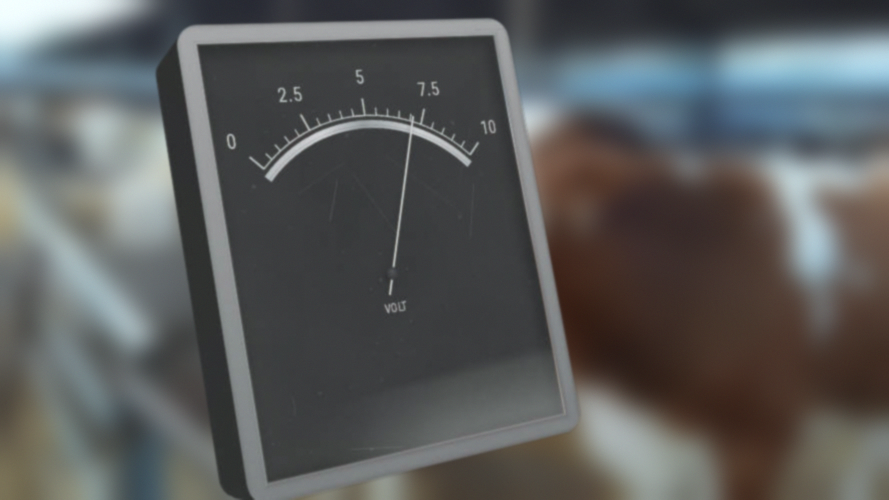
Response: 7 V
